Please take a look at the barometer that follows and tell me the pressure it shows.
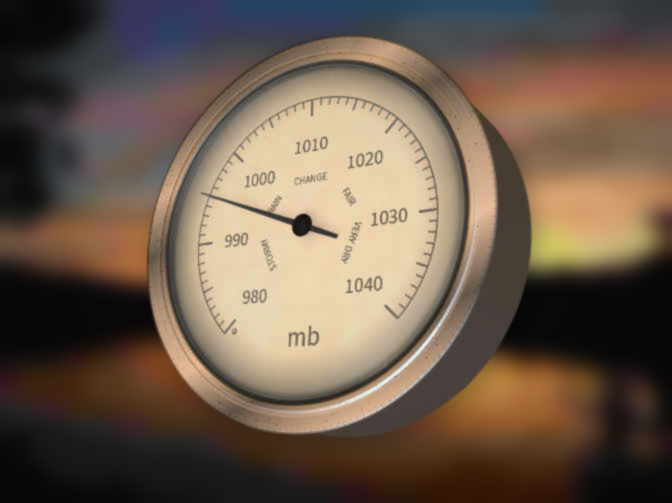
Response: 995 mbar
